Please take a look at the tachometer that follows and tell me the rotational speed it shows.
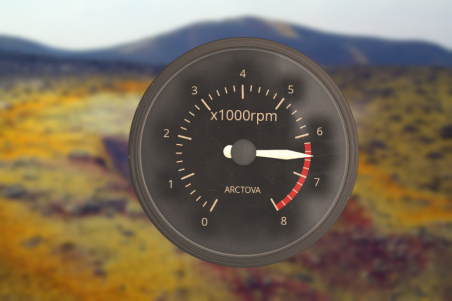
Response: 6500 rpm
